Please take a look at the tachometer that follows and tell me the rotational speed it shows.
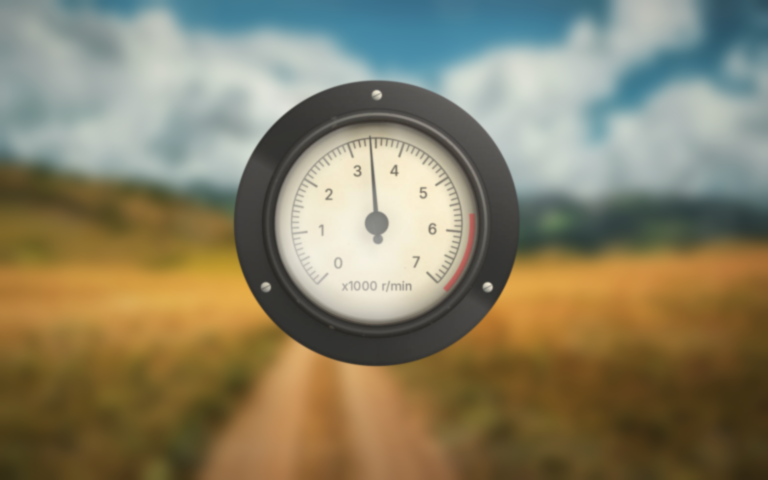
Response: 3400 rpm
